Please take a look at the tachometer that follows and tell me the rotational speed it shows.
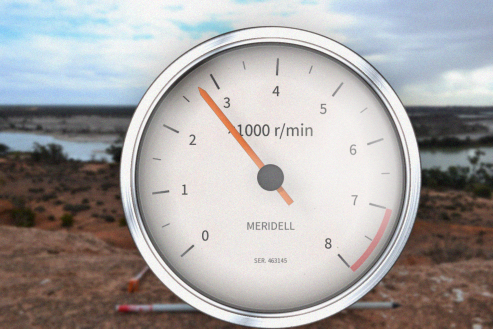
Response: 2750 rpm
